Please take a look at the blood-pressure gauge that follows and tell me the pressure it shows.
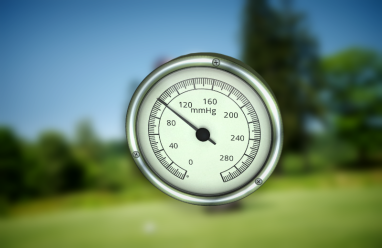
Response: 100 mmHg
